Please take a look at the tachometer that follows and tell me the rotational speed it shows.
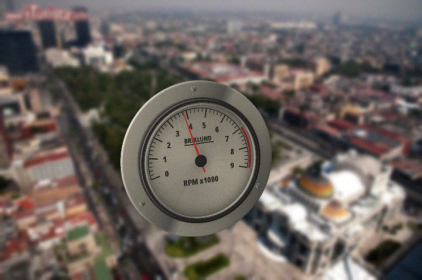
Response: 3800 rpm
